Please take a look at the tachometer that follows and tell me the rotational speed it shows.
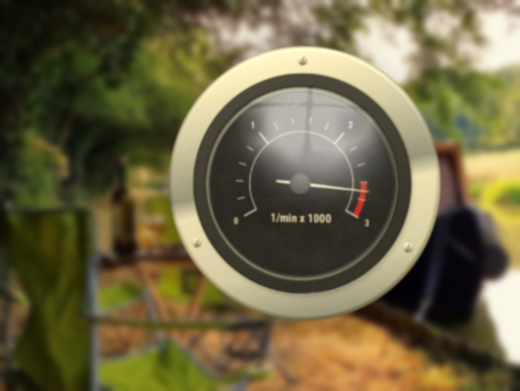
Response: 2700 rpm
